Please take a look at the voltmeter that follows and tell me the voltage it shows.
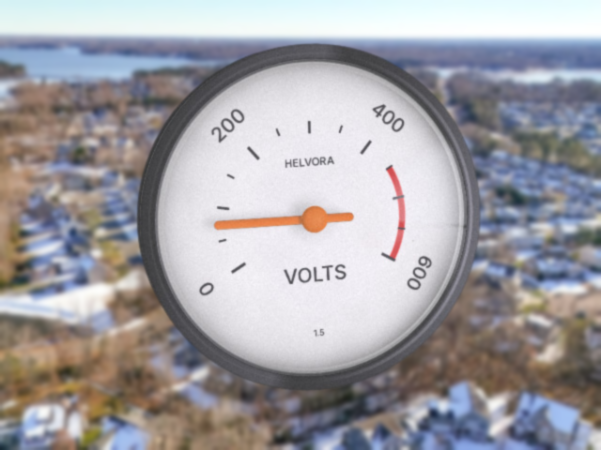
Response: 75 V
